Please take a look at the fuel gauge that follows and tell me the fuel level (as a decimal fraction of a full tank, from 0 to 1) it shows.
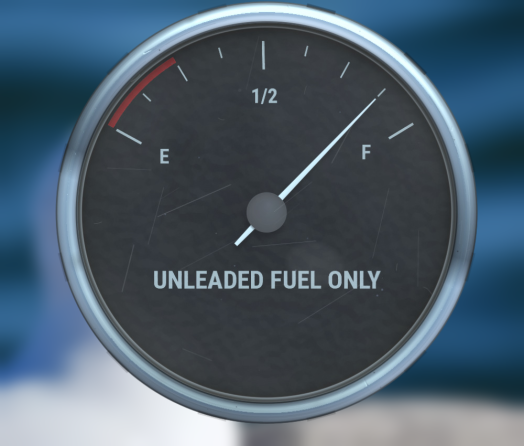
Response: 0.875
